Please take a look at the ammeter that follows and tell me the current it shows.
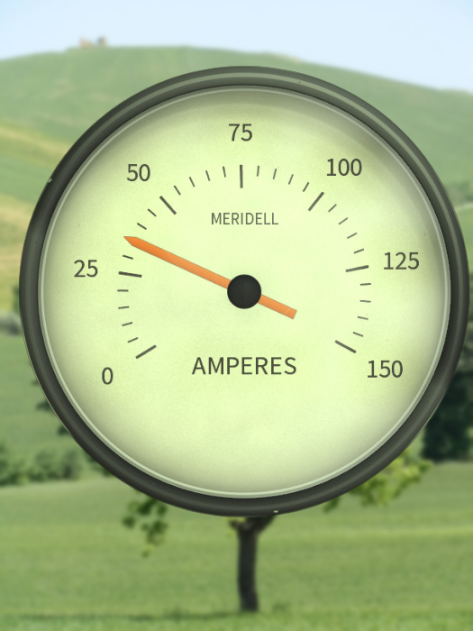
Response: 35 A
